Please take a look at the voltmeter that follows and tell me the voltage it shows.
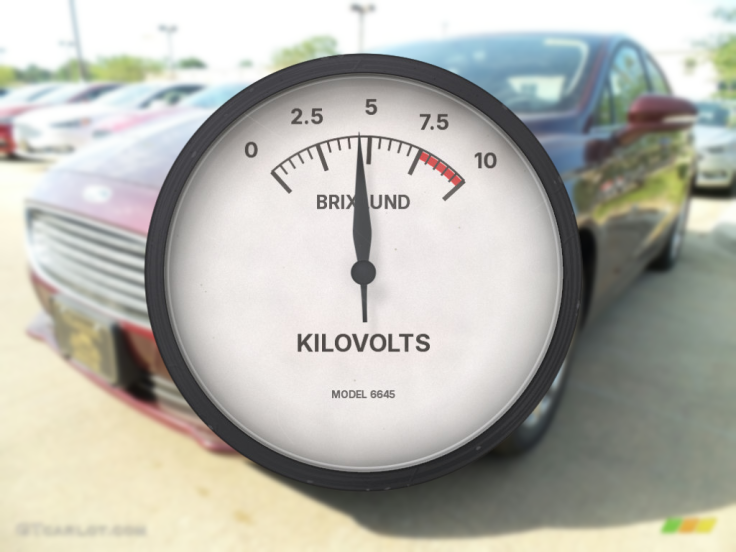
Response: 4.5 kV
